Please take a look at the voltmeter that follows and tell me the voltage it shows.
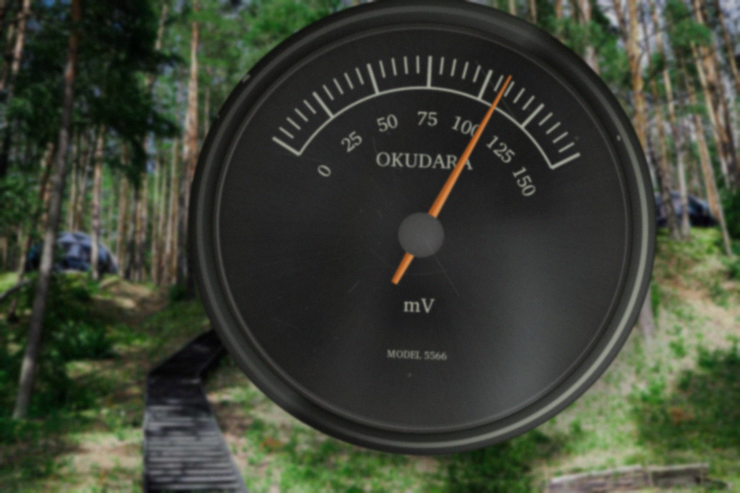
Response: 107.5 mV
